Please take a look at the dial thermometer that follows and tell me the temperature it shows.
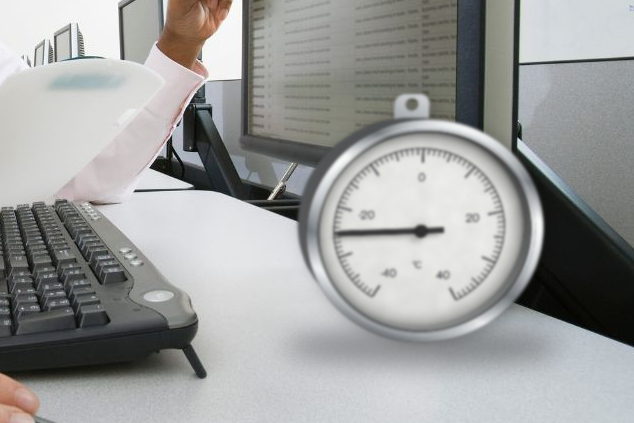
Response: -25 °C
